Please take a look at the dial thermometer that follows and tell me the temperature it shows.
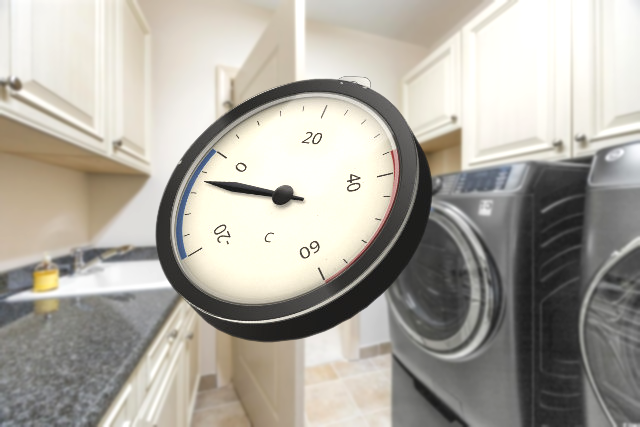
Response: -6 °C
